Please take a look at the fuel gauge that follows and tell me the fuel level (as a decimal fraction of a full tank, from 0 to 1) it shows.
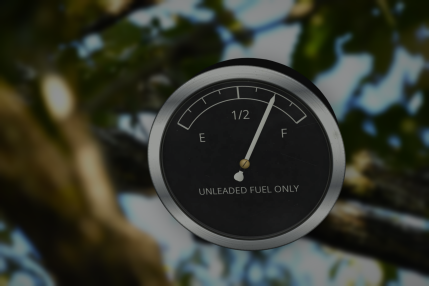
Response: 0.75
